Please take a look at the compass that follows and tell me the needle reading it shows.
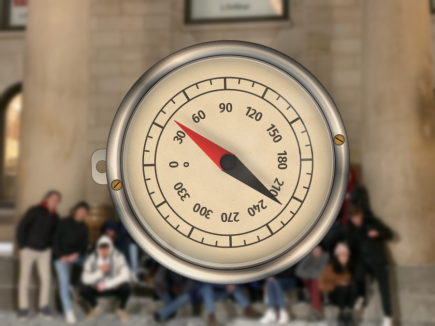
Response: 40 °
